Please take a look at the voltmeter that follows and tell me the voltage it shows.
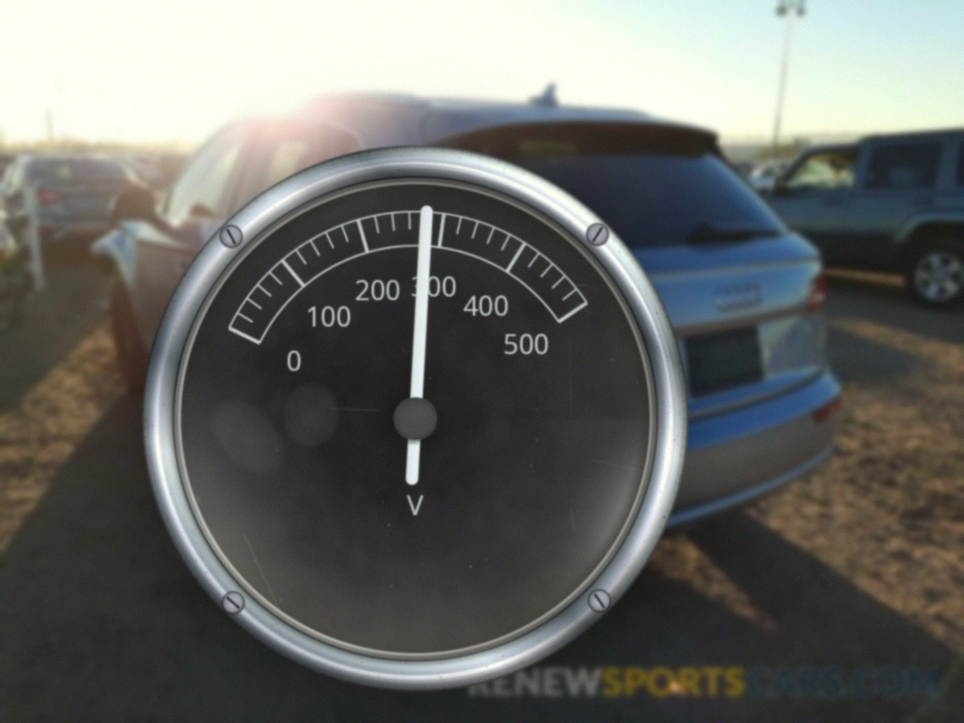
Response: 280 V
